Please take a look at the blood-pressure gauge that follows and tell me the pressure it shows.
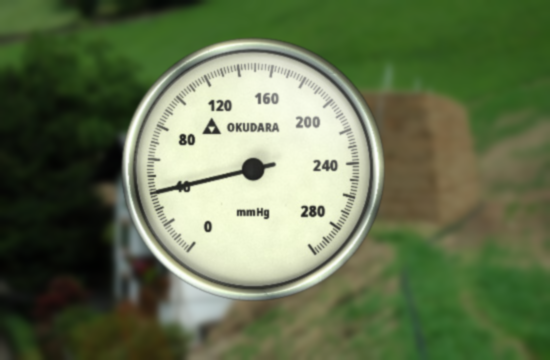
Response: 40 mmHg
